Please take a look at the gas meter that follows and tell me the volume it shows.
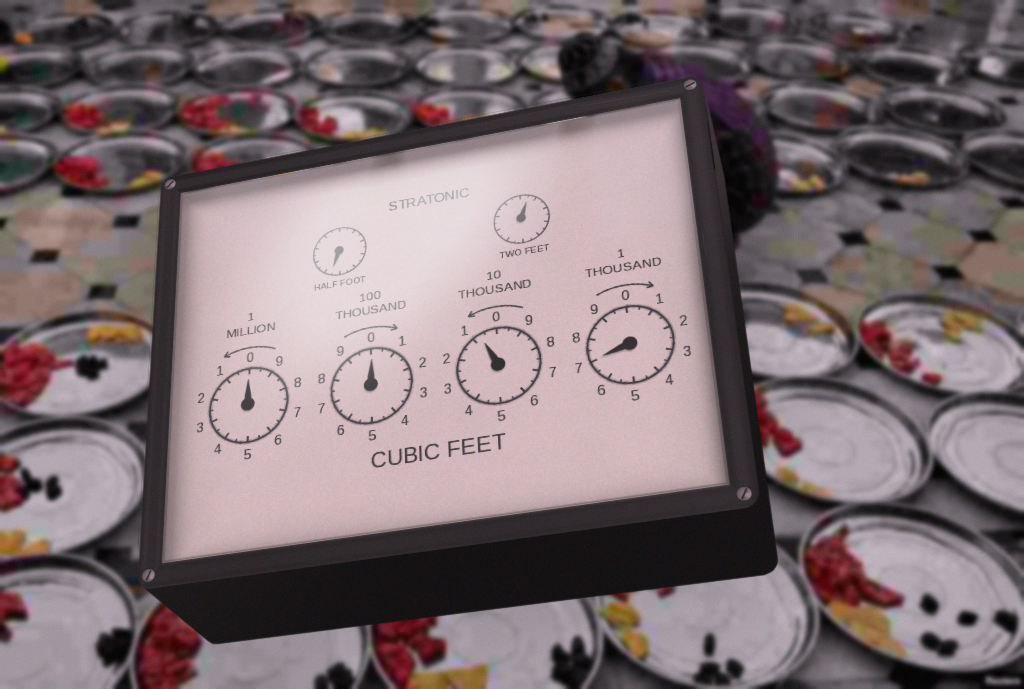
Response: 700 ft³
